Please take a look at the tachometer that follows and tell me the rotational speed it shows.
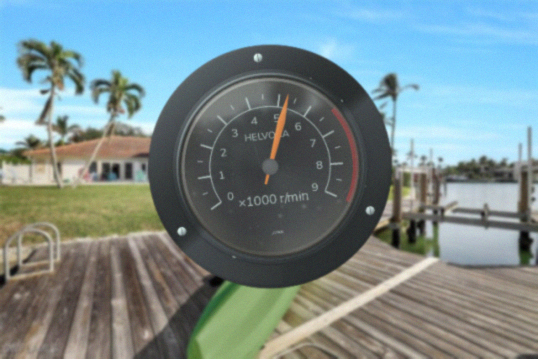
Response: 5250 rpm
